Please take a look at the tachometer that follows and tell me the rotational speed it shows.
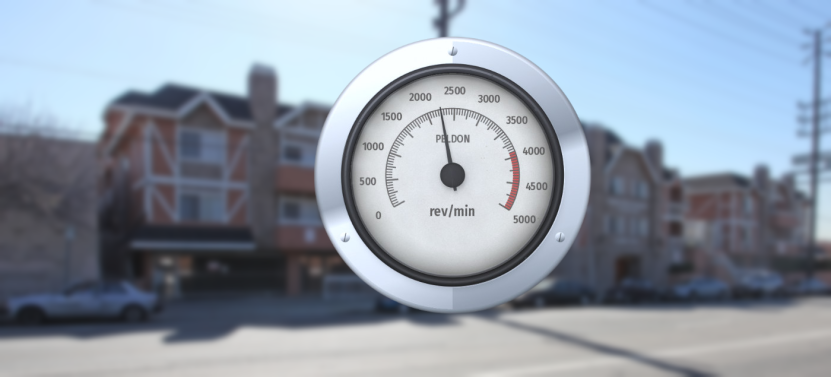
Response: 2250 rpm
